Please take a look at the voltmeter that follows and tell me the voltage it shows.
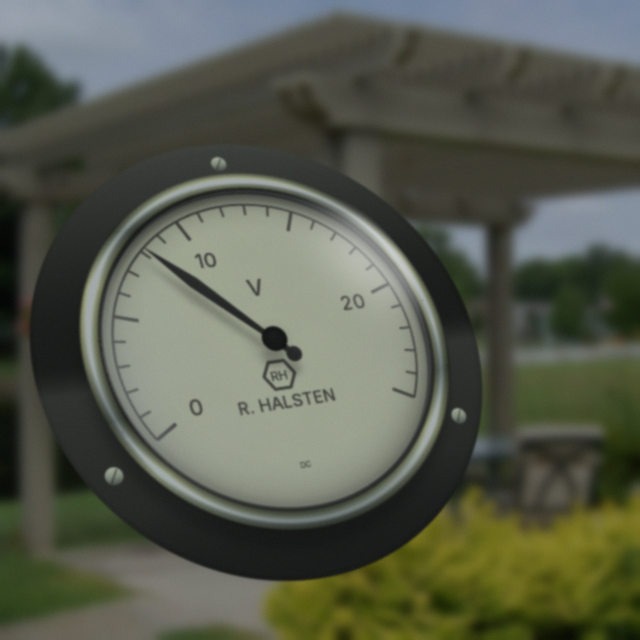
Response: 8 V
